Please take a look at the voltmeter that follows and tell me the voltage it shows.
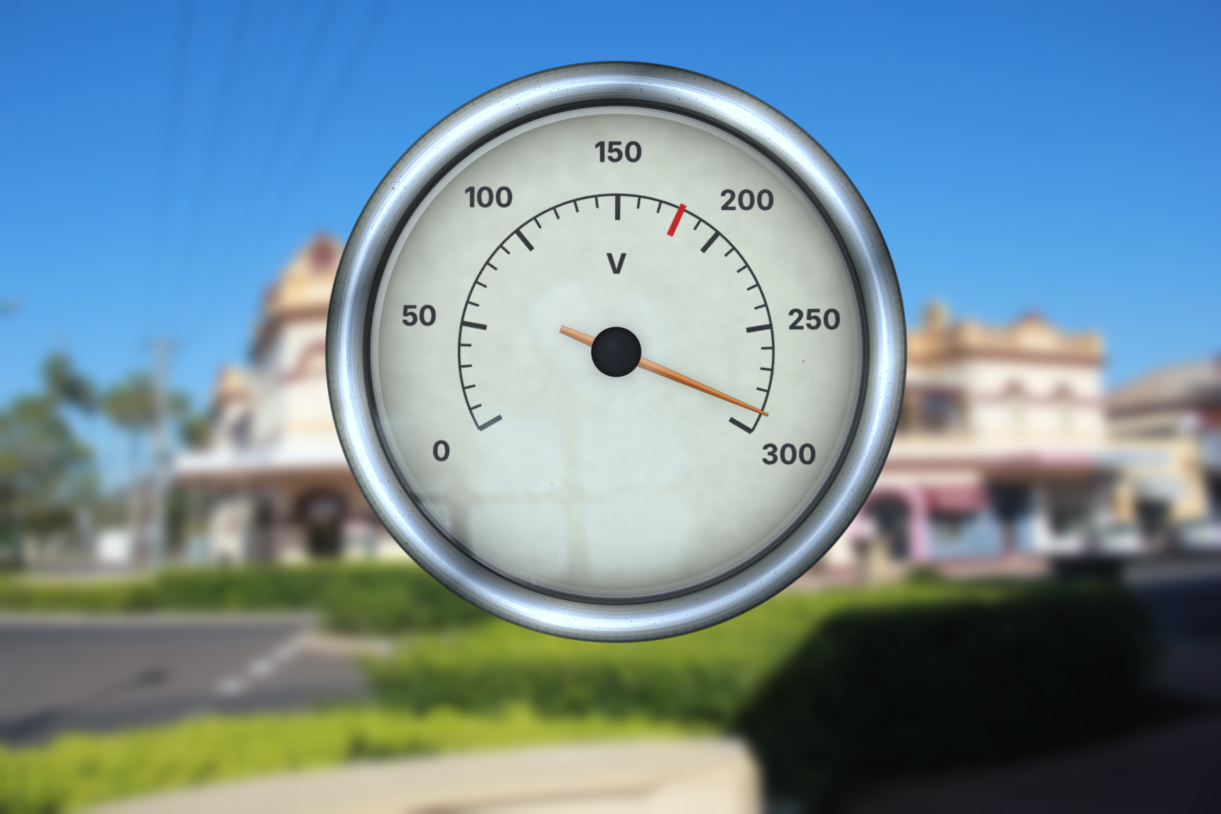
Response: 290 V
